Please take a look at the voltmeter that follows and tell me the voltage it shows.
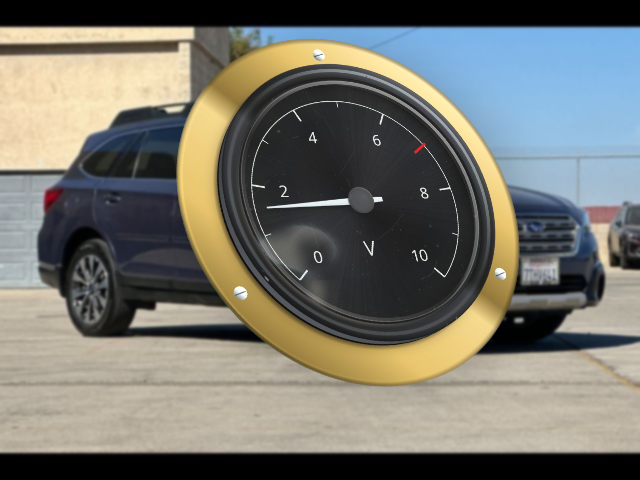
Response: 1.5 V
